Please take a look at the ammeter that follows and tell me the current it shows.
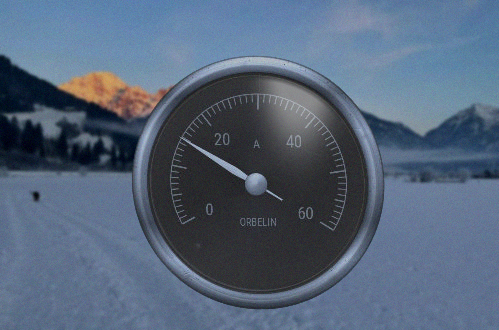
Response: 15 A
